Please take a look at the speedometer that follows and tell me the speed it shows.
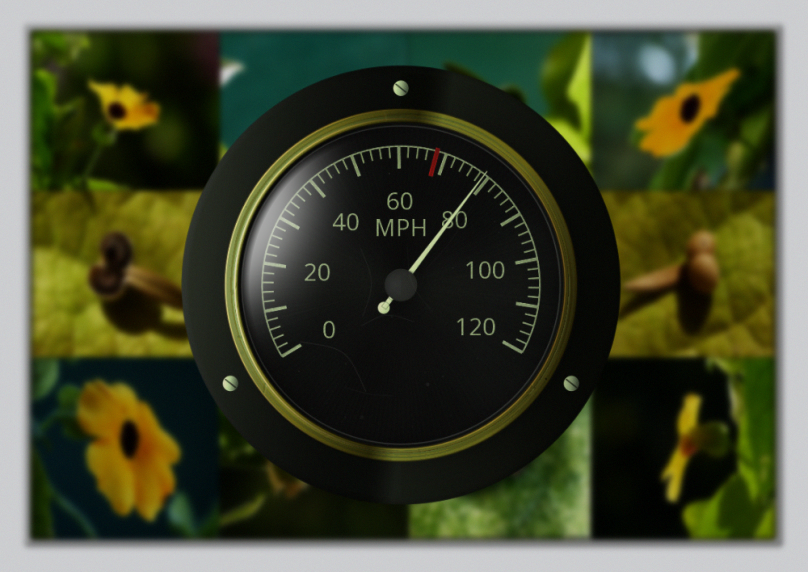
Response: 79 mph
